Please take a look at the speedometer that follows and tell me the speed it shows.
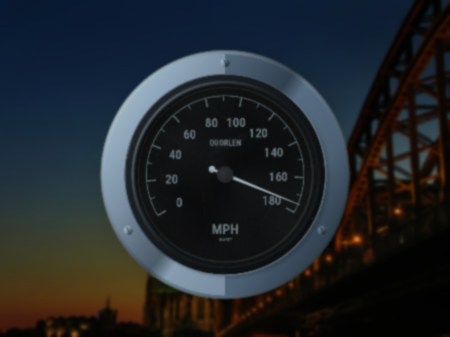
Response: 175 mph
